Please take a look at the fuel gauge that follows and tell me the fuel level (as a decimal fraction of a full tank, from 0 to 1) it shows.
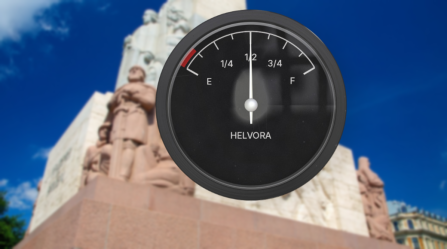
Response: 0.5
